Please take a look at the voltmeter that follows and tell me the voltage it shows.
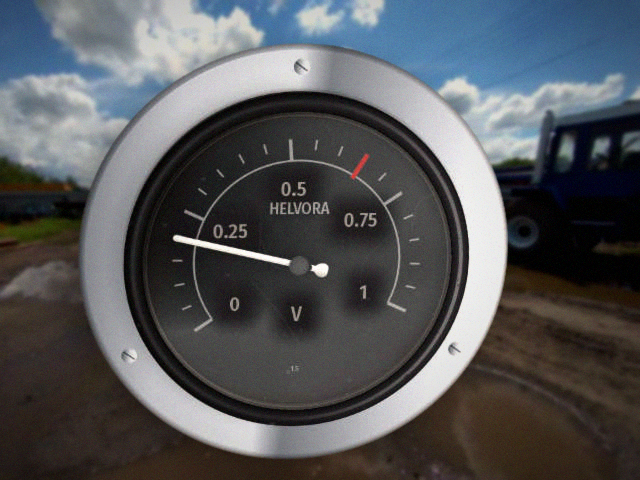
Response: 0.2 V
